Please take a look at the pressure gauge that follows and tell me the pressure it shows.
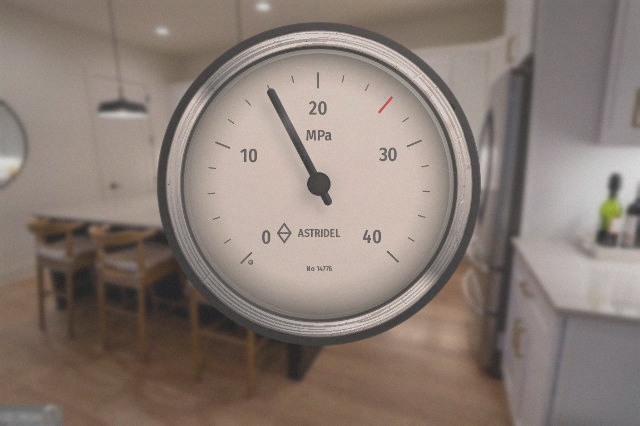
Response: 16 MPa
